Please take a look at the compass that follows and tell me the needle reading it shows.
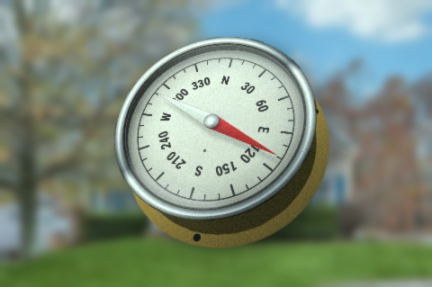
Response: 110 °
